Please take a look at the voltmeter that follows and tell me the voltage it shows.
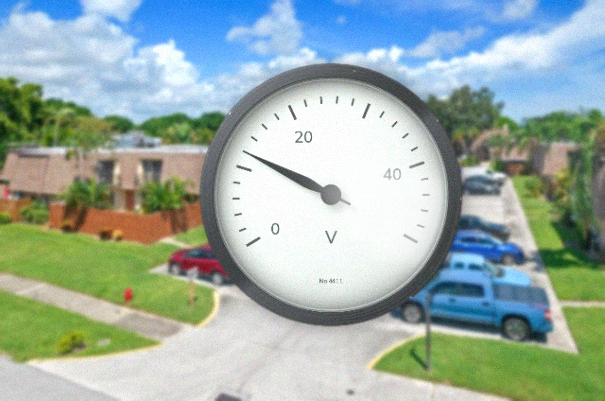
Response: 12 V
